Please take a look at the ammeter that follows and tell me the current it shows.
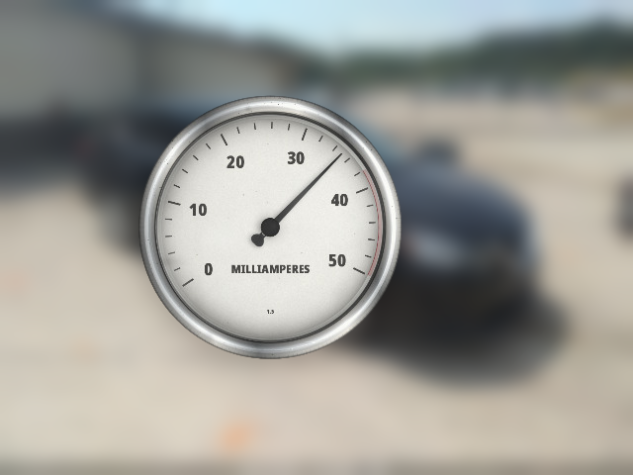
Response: 35 mA
